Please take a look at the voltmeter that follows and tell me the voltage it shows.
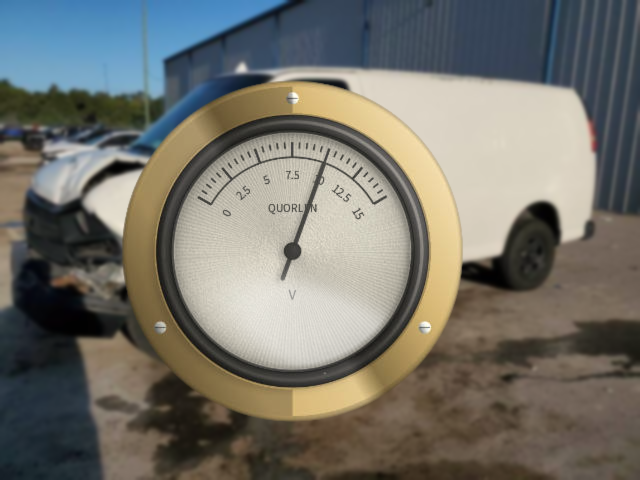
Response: 10 V
